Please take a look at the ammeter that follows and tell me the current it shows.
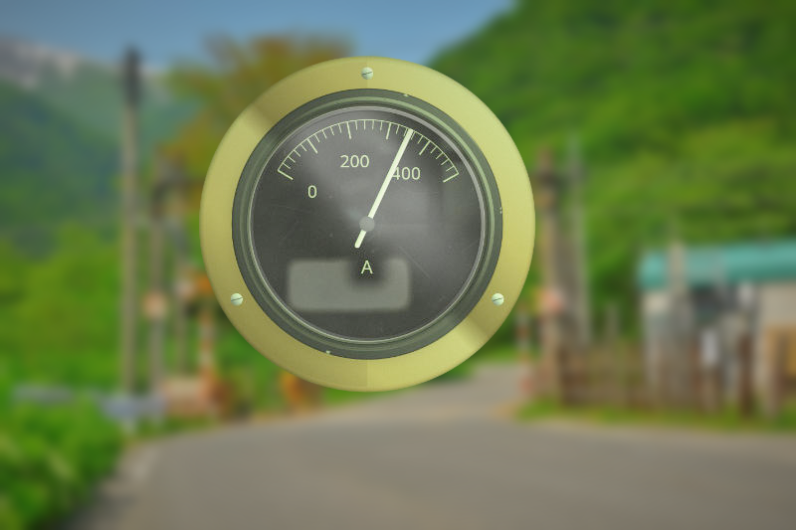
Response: 350 A
